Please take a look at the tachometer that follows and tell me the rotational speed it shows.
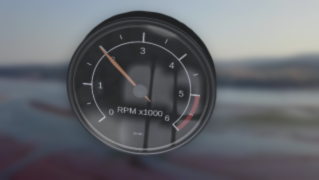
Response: 2000 rpm
